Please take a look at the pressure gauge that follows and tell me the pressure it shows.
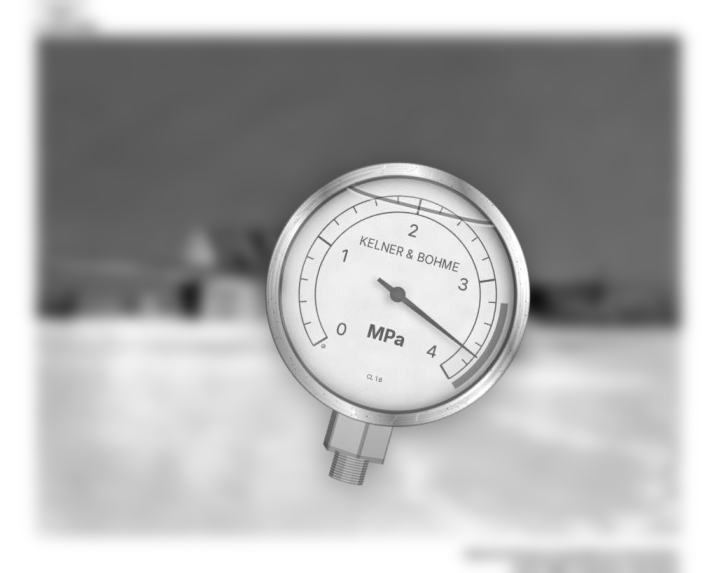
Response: 3.7 MPa
